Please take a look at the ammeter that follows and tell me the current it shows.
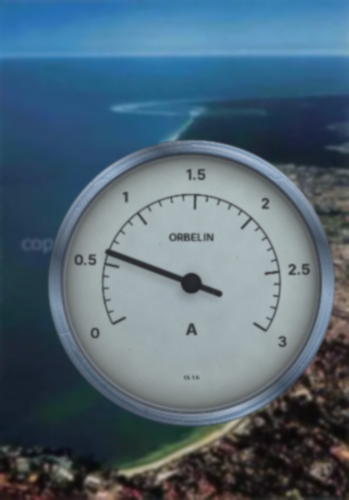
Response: 0.6 A
